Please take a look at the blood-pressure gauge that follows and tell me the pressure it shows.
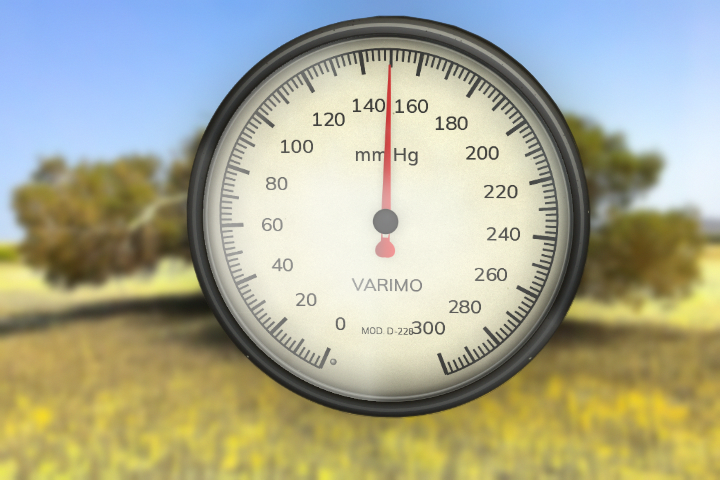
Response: 150 mmHg
